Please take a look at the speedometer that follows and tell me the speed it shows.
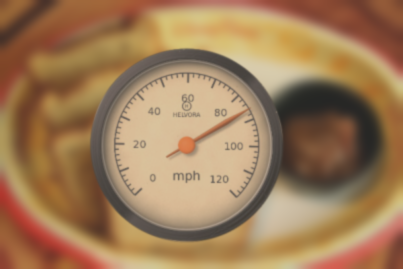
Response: 86 mph
